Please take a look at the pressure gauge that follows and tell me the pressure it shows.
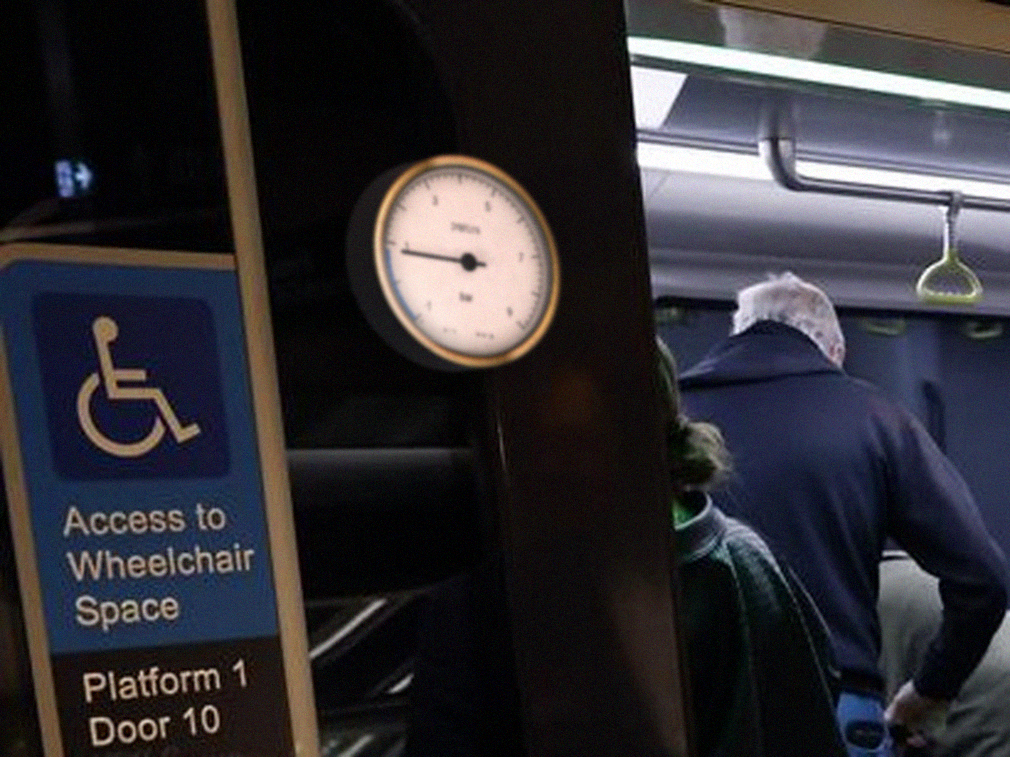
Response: 0.8 bar
